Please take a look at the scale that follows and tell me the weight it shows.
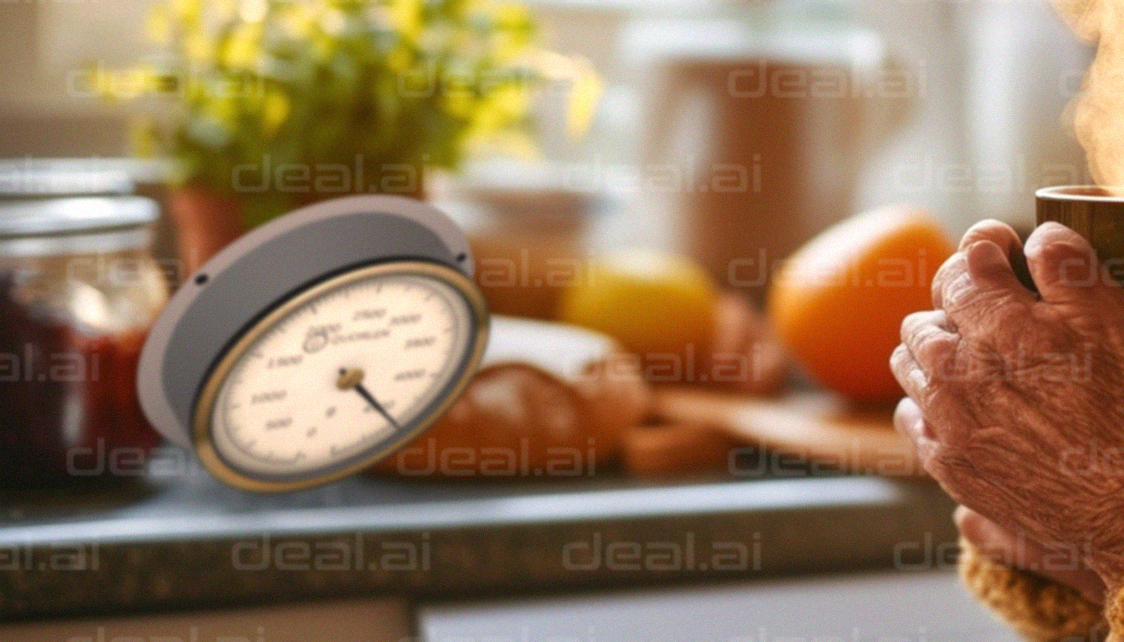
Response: 4500 g
